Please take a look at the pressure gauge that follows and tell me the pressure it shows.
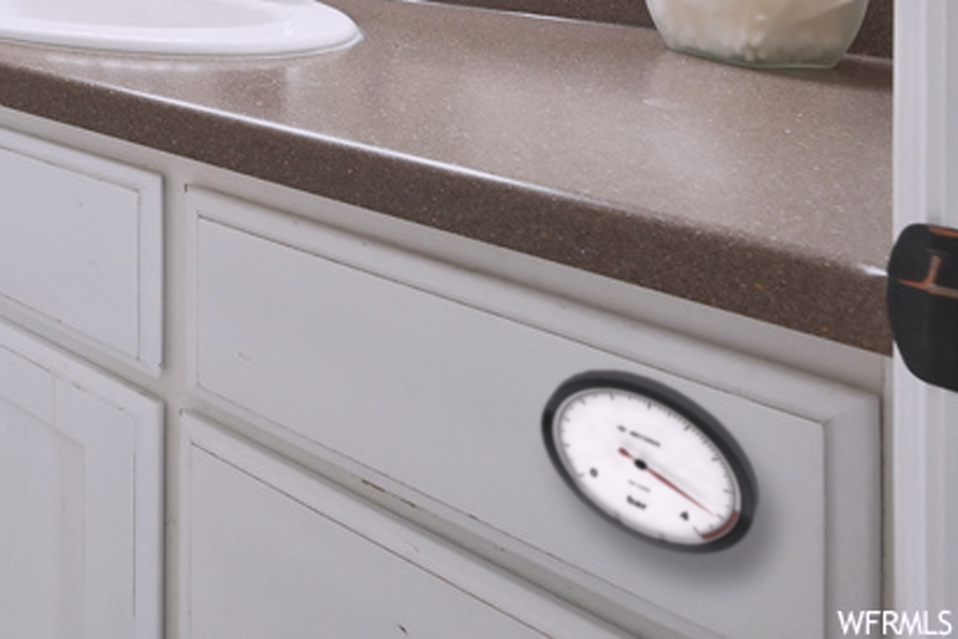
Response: 3.6 bar
